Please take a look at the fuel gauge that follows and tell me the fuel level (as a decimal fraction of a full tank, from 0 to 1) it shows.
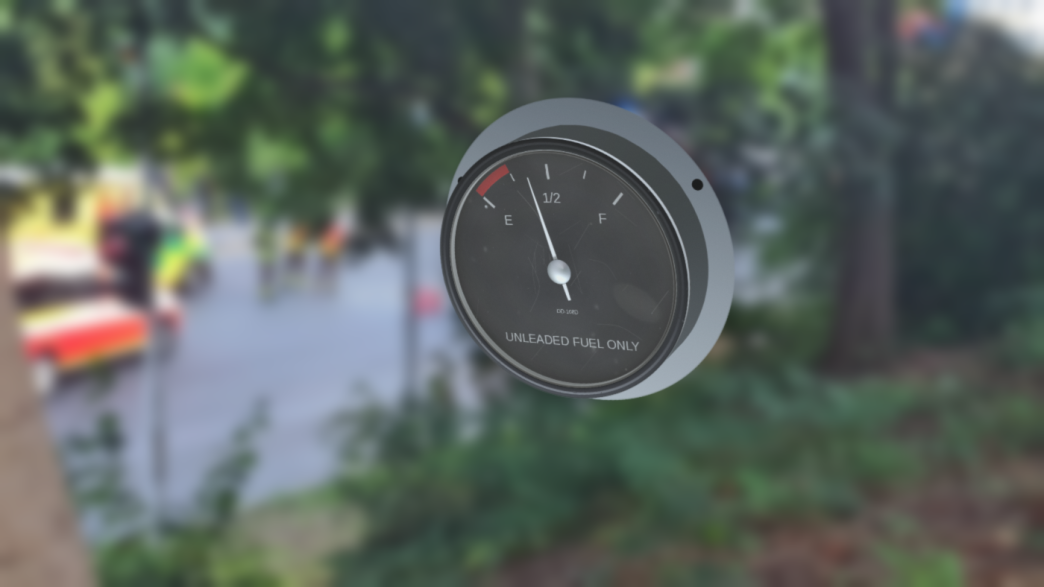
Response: 0.375
